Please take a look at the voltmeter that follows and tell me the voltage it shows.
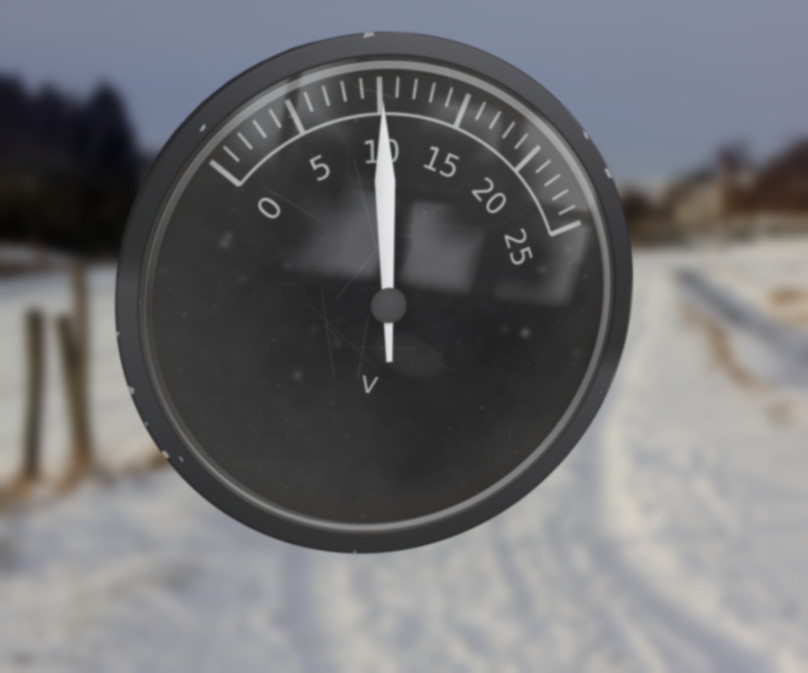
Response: 10 V
